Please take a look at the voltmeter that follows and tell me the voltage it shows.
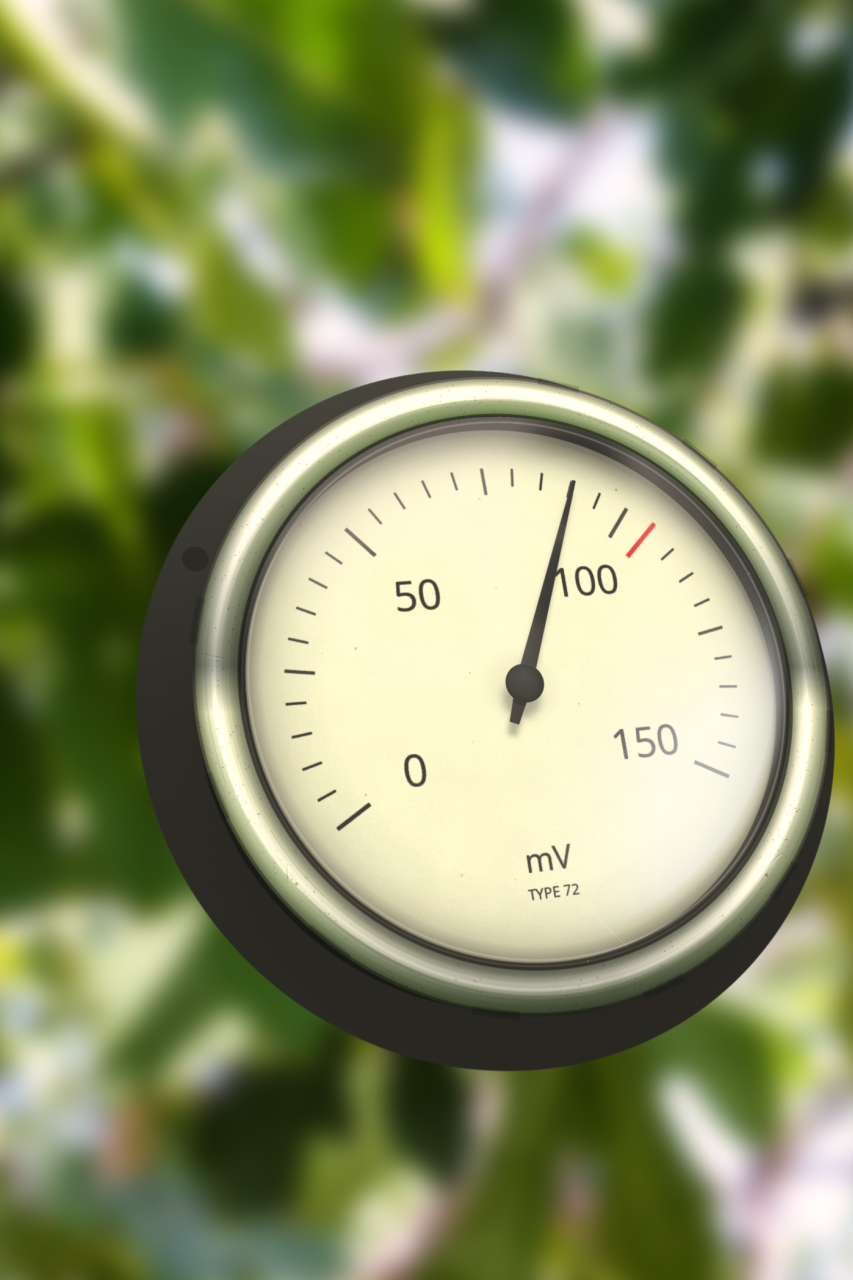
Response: 90 mV
